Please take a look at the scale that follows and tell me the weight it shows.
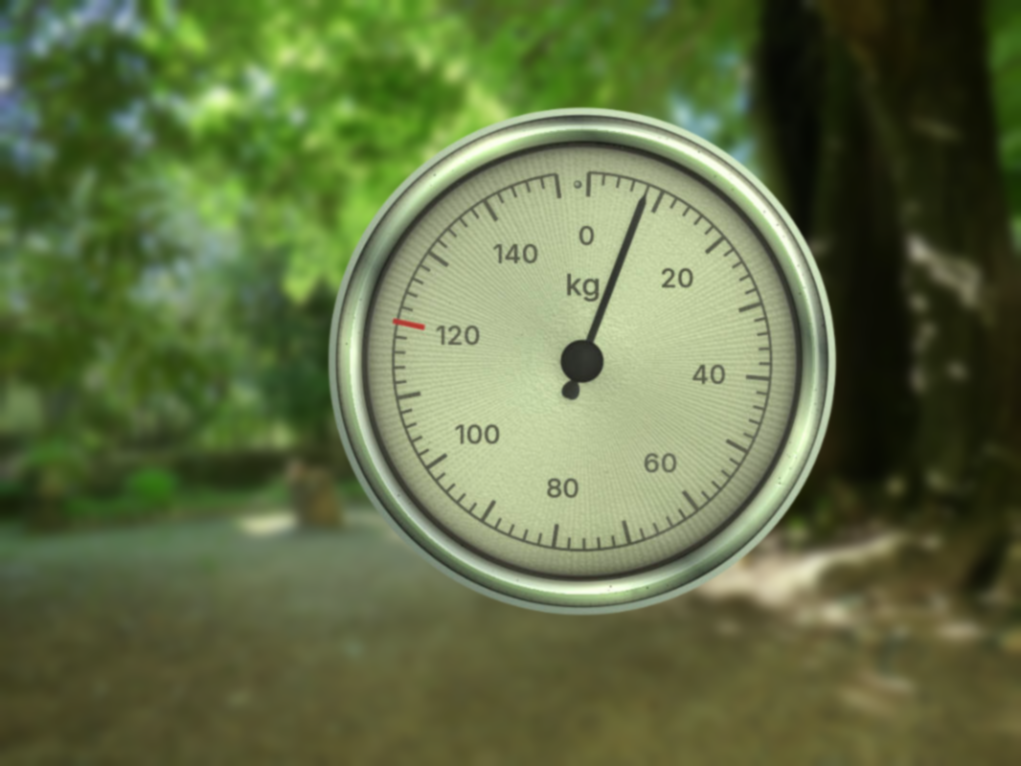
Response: 8 kg
